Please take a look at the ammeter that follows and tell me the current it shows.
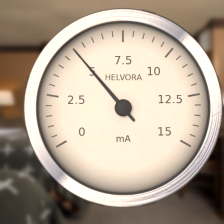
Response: 5 mA
